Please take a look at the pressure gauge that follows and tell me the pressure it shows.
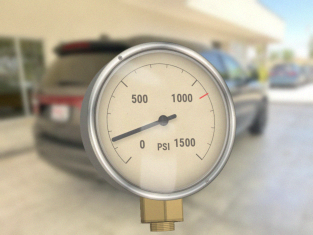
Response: 150 psi
